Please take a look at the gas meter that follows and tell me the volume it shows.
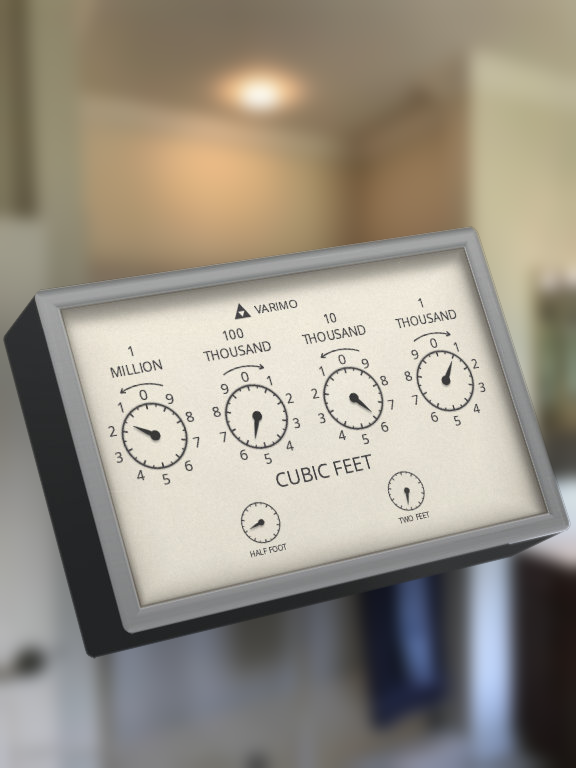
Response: 156100 ft³
